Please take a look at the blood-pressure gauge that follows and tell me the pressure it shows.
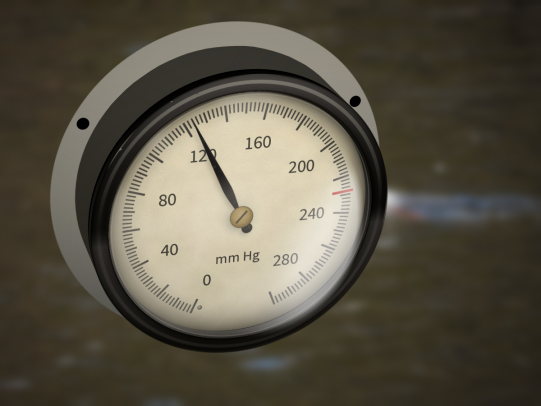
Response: 124 mmHg
